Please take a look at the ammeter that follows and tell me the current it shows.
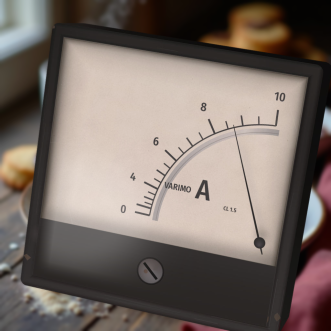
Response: 8.75 A
